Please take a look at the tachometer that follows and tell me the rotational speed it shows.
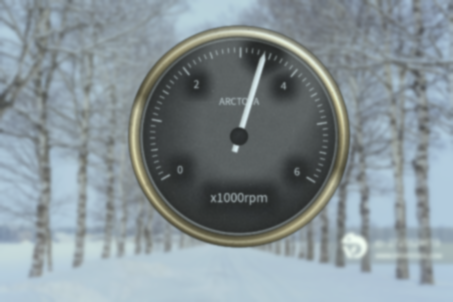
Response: 3400 rpm
